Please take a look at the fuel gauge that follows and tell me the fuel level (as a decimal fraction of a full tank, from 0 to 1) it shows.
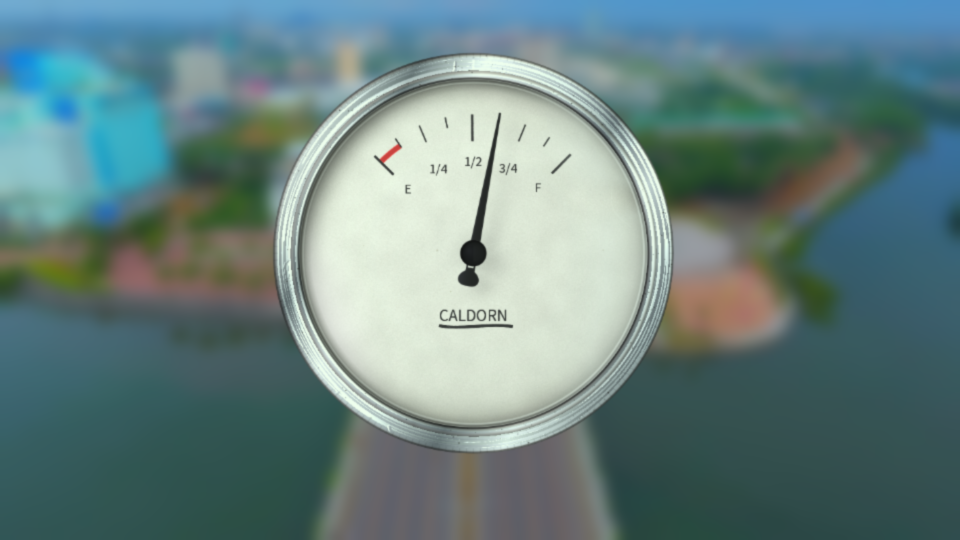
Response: 0.625
